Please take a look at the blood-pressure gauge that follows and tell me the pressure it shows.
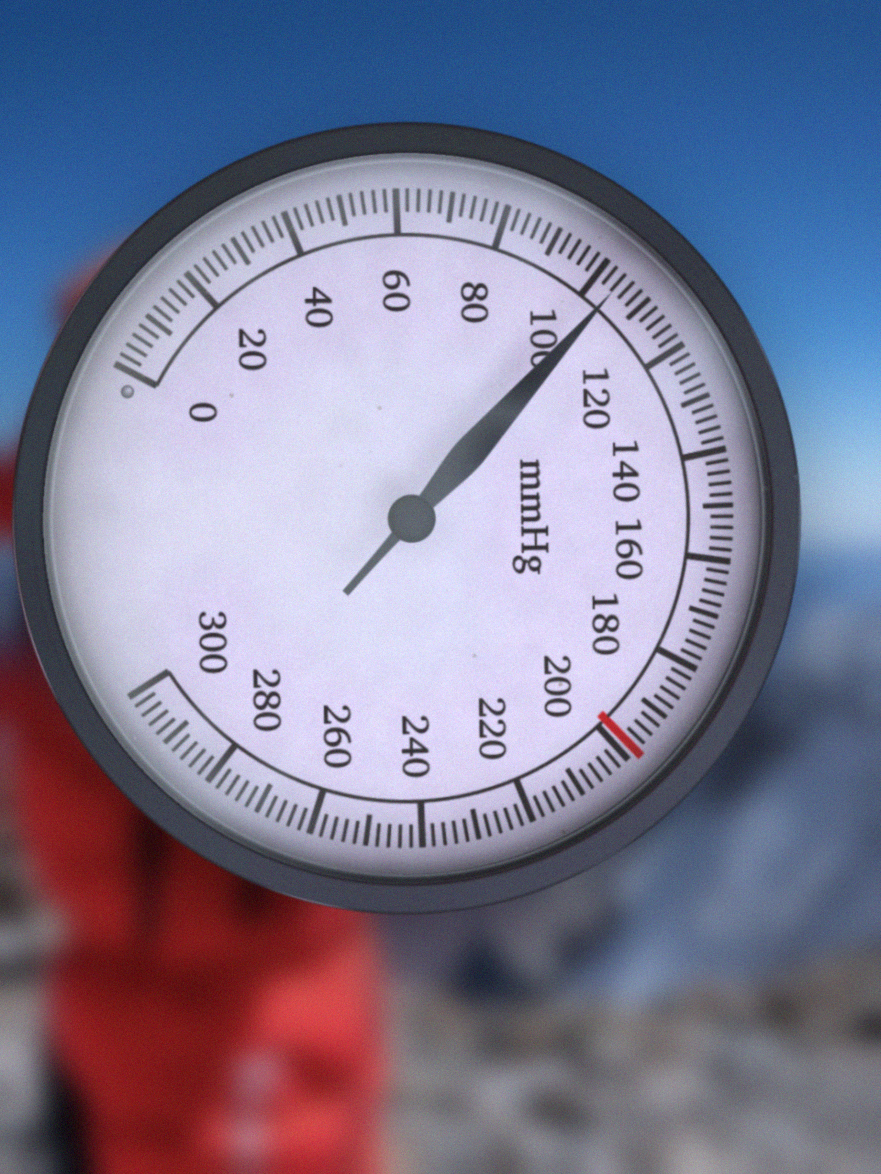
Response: 104 mmHg
